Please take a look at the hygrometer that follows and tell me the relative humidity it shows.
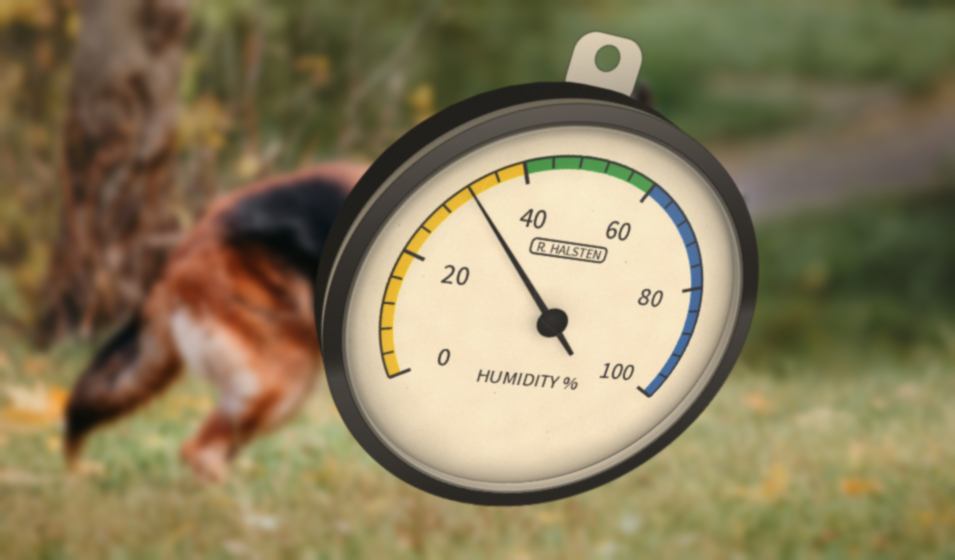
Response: 32 %
